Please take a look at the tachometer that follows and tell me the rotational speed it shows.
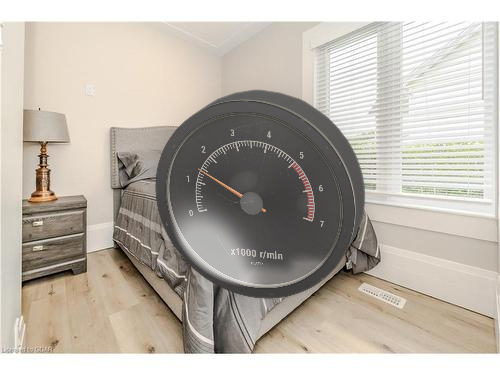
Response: 1500 rpm
